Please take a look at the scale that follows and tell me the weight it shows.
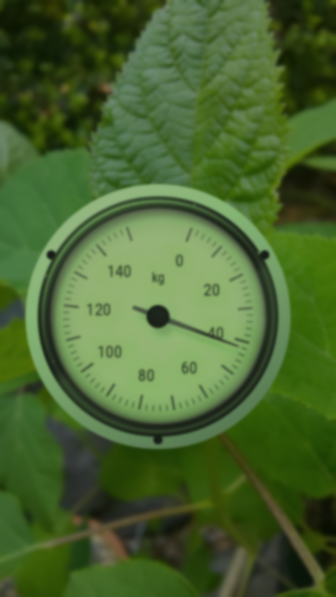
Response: 42 kg
